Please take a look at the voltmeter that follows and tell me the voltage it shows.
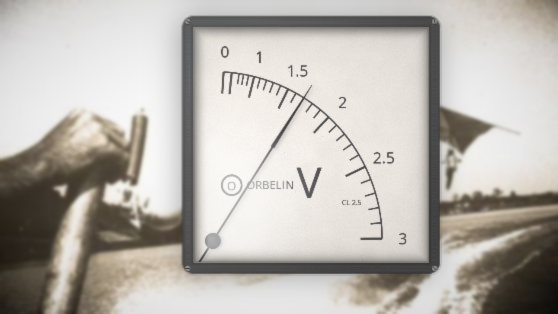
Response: 1.7 V
